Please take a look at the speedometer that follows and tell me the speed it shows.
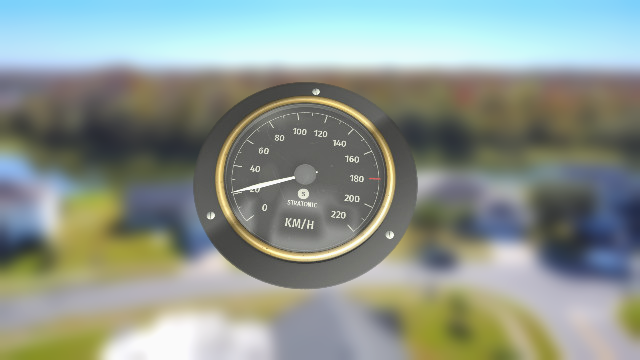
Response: 20 km/h
